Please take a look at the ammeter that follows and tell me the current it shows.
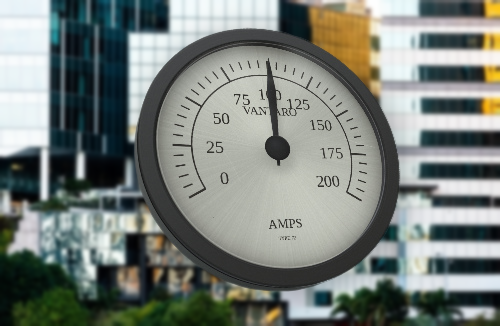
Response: 100 A
